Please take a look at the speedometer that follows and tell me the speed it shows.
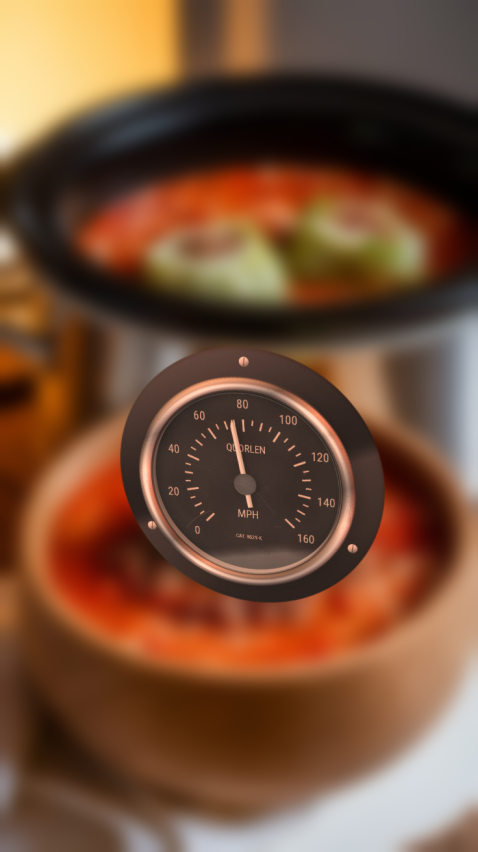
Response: 75 mph
